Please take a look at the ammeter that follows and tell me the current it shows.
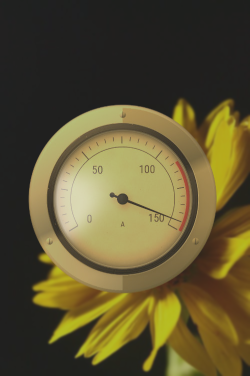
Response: 145 A
